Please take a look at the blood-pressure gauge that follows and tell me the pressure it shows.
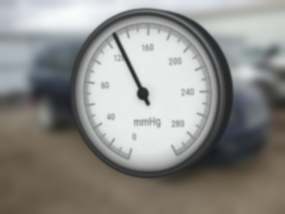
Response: 130 mmHg
